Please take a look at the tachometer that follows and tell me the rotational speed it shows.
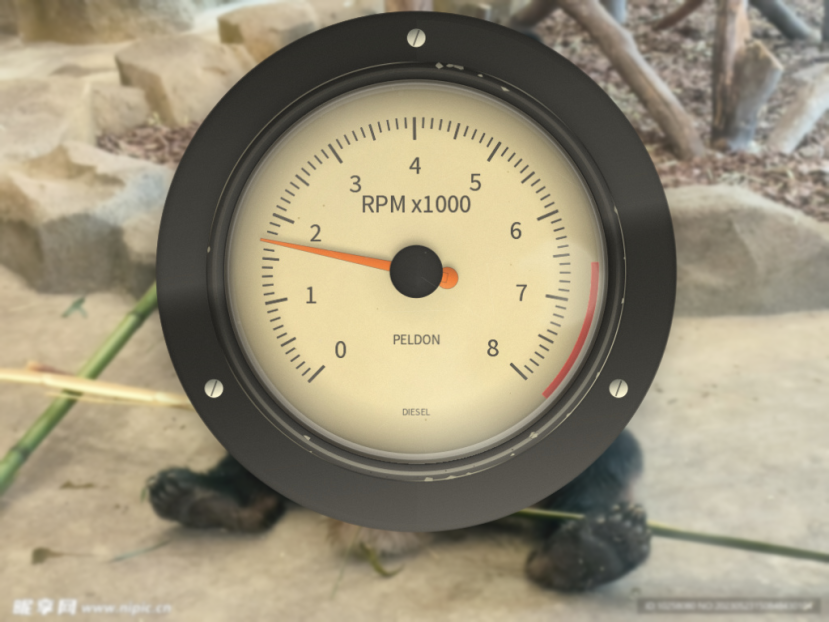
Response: 1700 rpm
